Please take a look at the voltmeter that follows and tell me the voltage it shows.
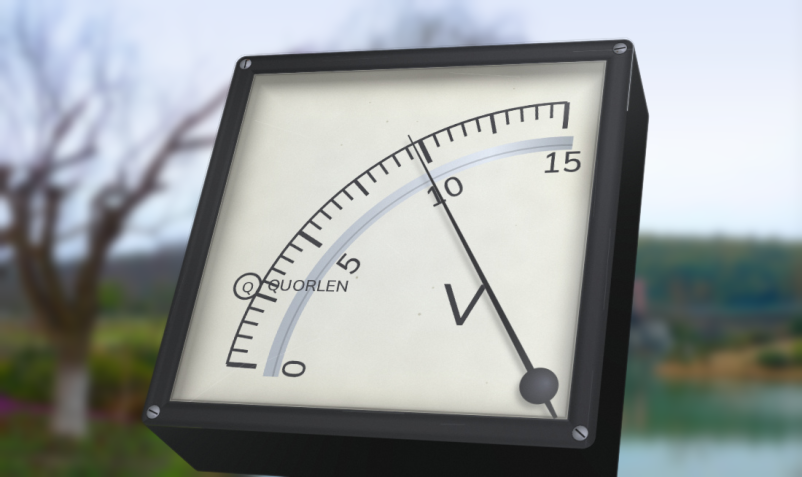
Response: 9.75 V
